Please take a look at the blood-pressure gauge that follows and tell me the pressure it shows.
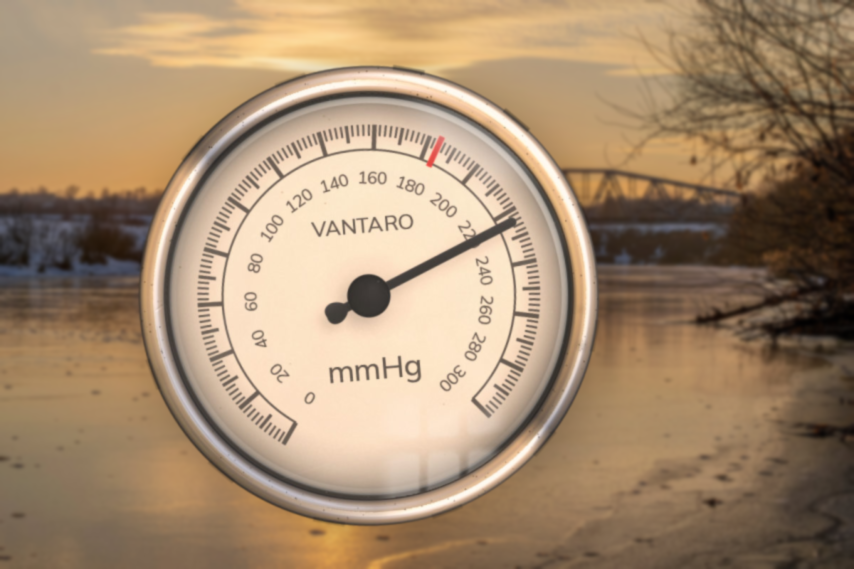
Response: 224 mmHg
